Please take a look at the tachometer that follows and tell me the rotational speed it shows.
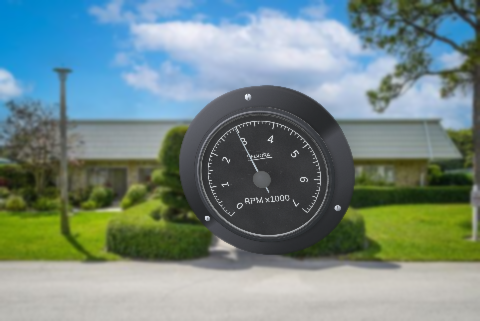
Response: 3000 rpm
